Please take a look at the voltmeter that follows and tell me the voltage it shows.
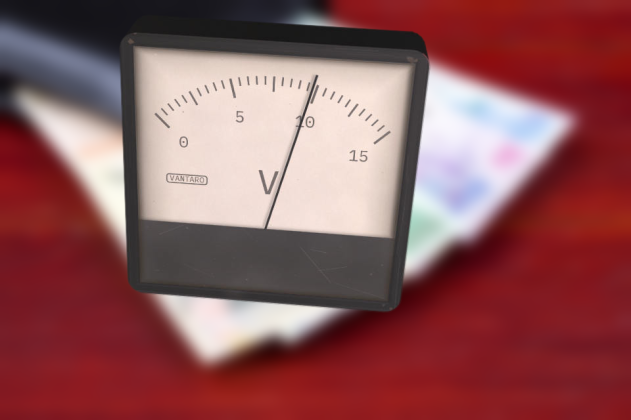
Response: 9.75 V
